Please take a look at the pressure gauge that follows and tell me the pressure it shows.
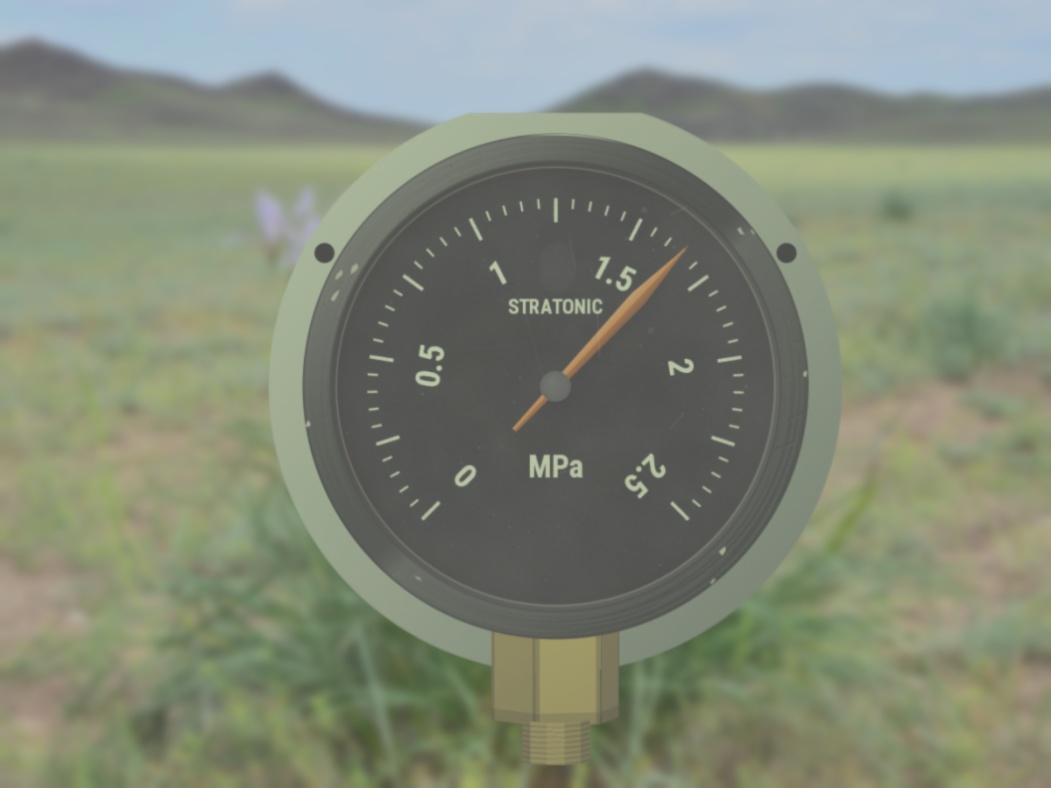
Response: 1.65 MPa
